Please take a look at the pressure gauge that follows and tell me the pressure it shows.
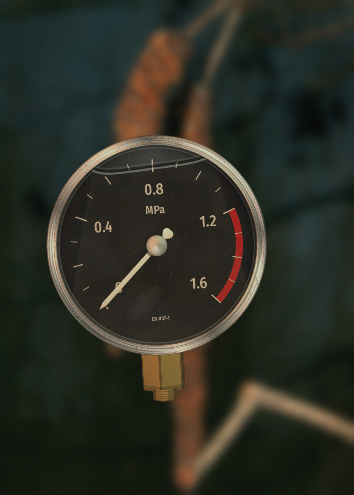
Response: 0 MPa
